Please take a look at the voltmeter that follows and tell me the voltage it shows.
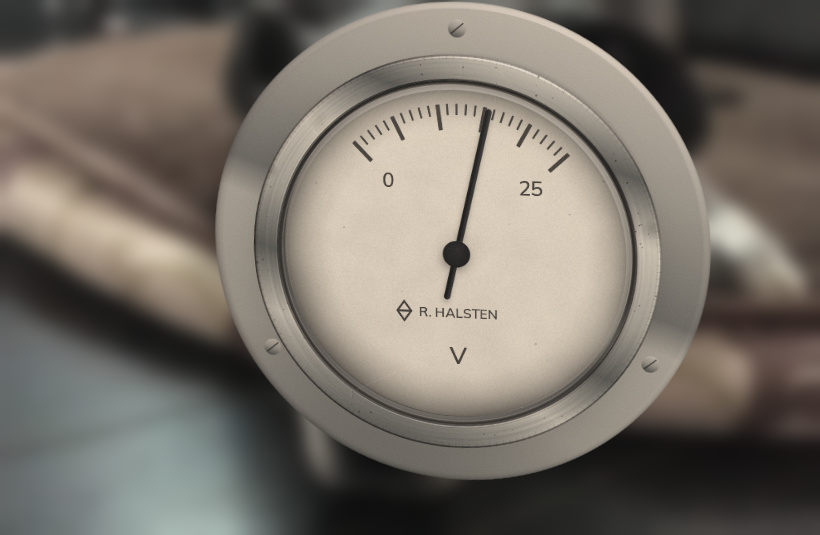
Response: 15.5 V
